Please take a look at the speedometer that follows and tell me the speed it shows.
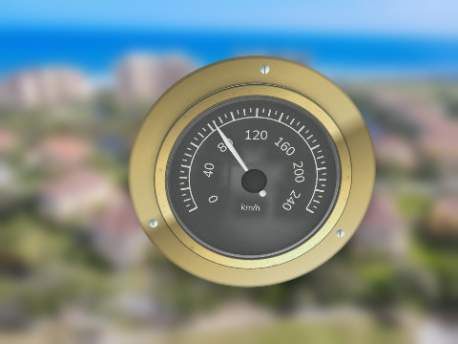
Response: 85 km/h
